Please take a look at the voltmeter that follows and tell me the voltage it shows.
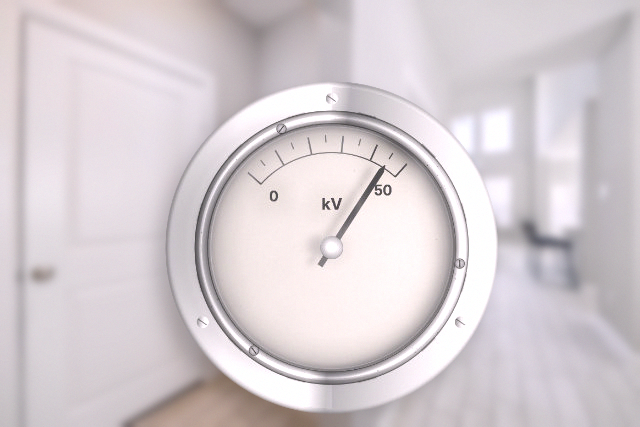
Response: 45 kV
